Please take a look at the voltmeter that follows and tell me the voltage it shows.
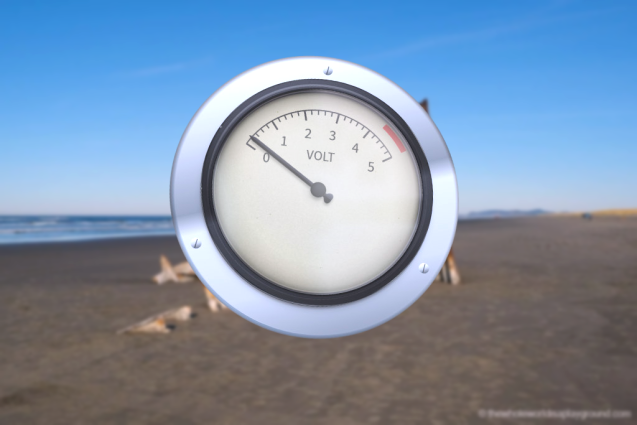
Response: 0.2 V
